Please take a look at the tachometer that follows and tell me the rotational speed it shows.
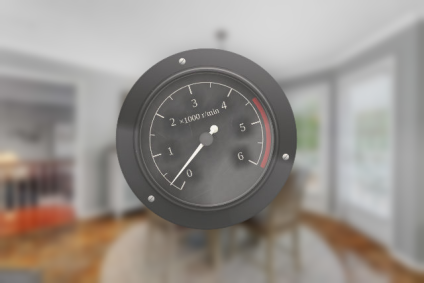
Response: 250 rpm
